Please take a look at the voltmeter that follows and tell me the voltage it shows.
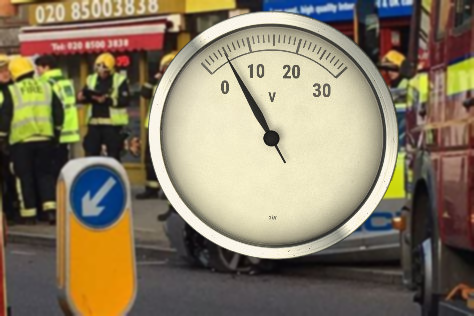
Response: 5 V
